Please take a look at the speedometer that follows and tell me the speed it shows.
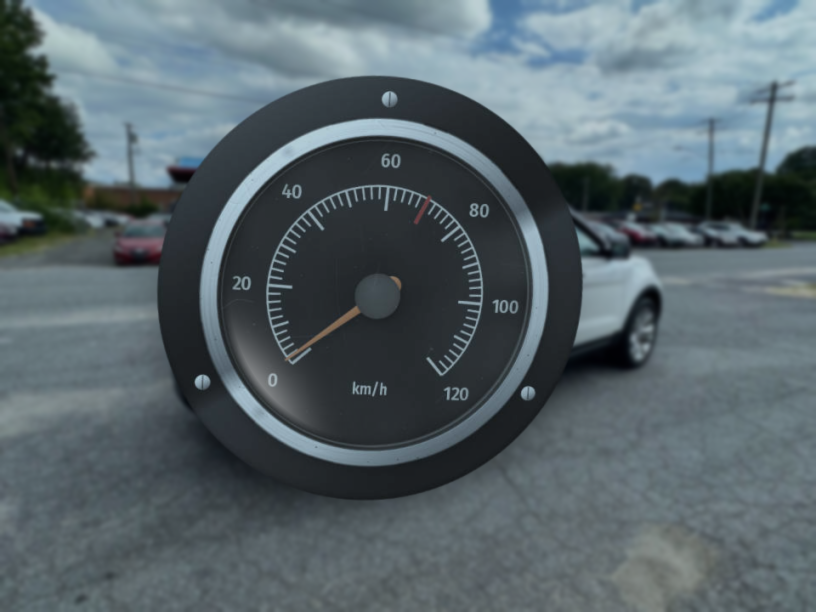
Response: 2 km/h
